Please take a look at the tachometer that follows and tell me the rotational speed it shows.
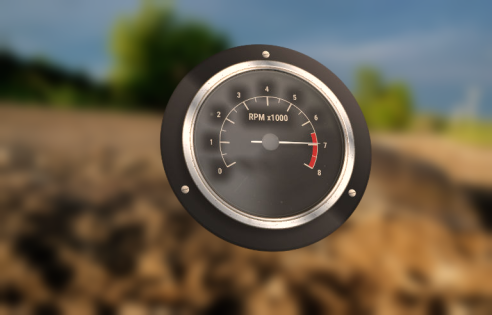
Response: 7000 rpm
